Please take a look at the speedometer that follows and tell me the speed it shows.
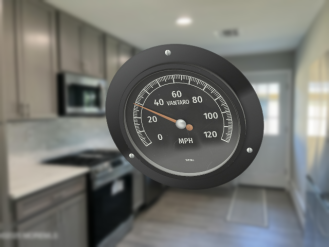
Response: 30 mph
